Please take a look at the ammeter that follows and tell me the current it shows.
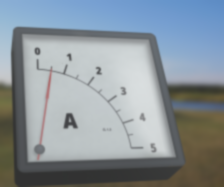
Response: 0.5 A
